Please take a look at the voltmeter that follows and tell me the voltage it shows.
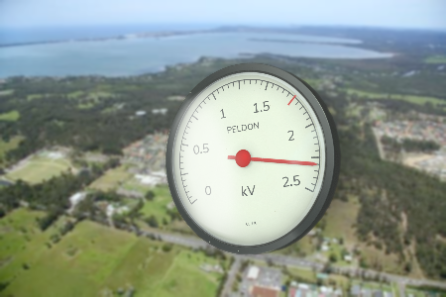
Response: 2.3 kV
